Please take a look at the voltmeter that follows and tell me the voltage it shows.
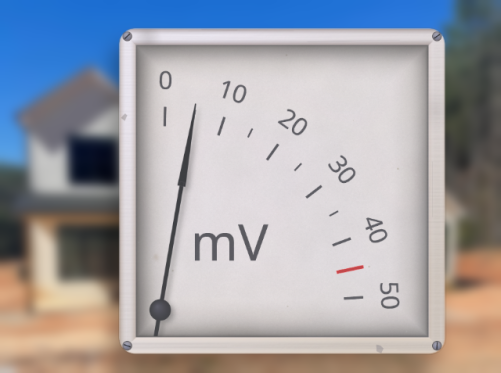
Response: 5 mV
